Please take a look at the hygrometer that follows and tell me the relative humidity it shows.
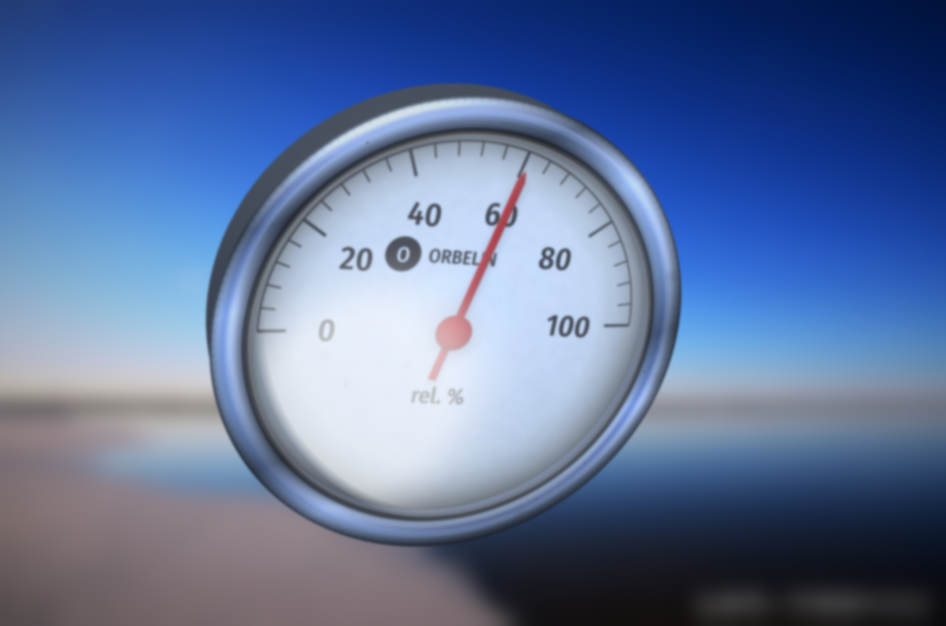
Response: 60 %
